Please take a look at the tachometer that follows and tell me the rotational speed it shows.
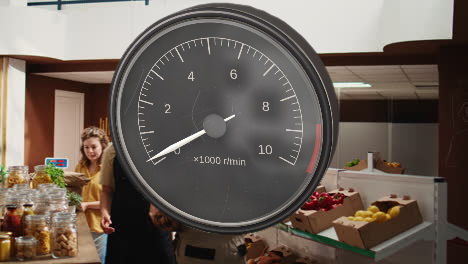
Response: 200 rpm
